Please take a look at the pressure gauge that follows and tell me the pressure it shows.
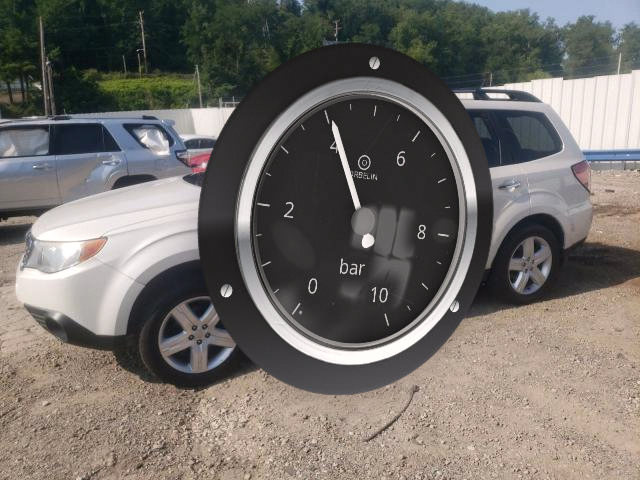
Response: 4 bar
